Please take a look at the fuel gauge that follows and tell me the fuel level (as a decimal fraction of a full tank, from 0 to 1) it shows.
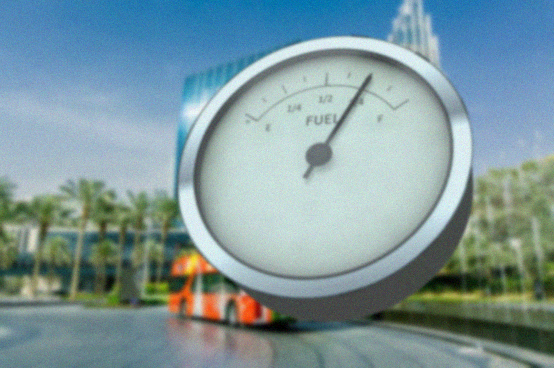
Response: 0.75
